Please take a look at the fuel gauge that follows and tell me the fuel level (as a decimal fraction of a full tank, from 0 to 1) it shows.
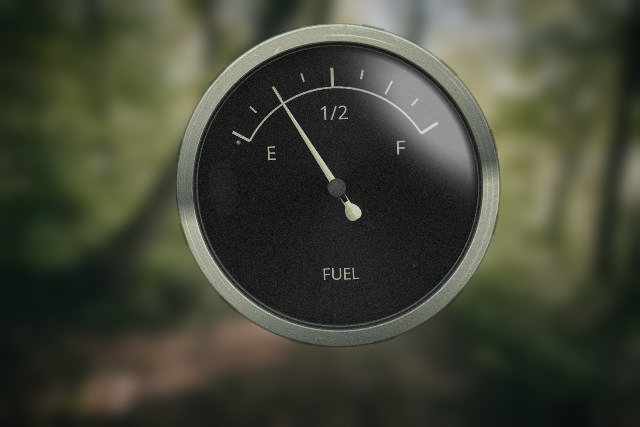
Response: 0.25
